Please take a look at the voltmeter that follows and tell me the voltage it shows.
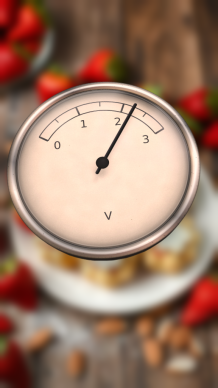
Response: 2.25 V
